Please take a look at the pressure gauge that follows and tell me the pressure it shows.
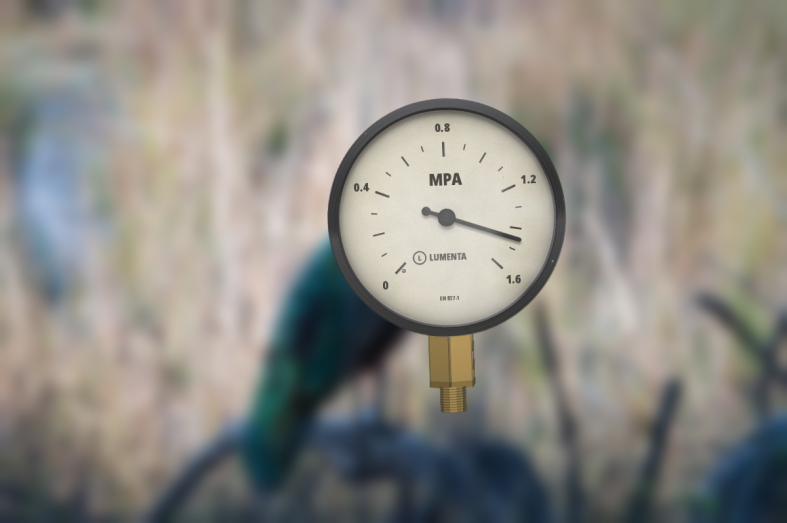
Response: 1.45 MPa
